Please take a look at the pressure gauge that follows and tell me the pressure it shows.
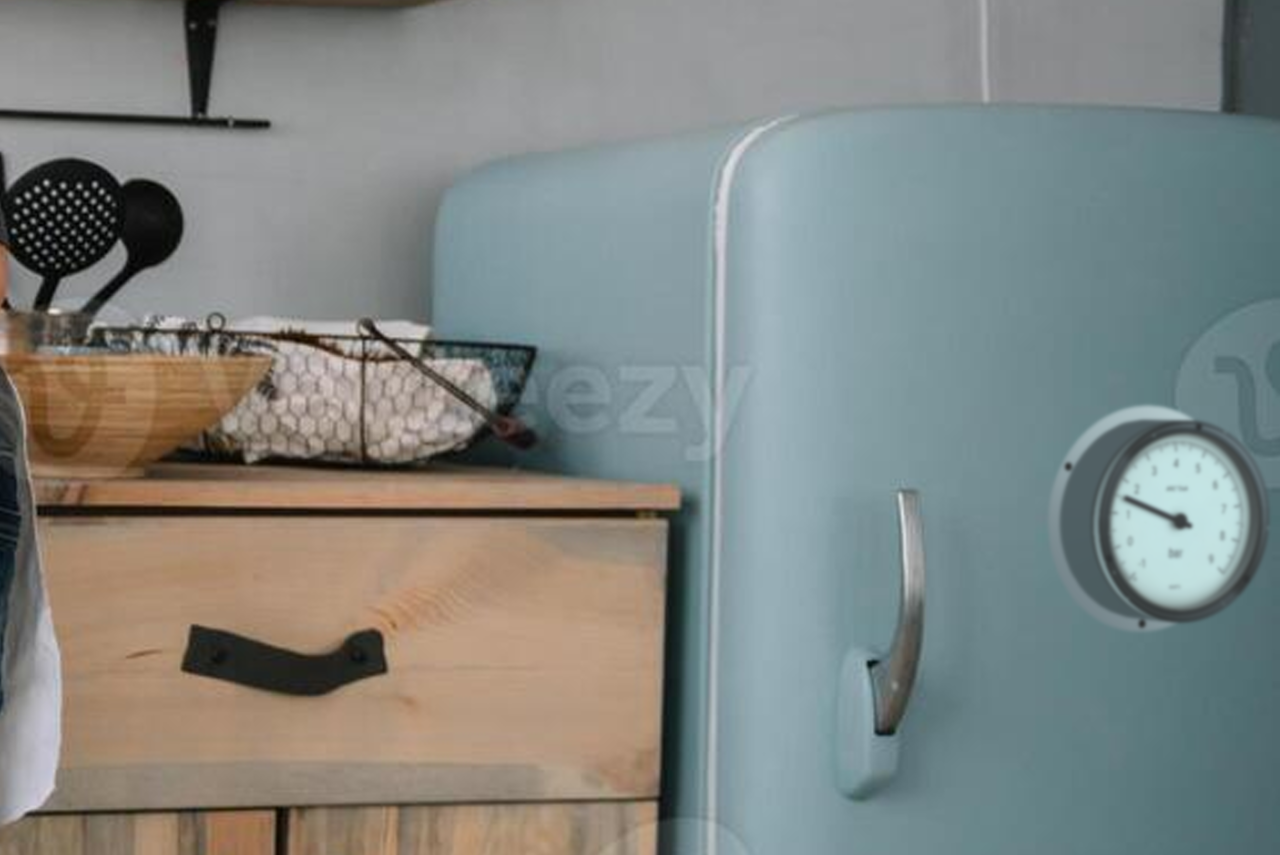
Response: 1.5 bar
